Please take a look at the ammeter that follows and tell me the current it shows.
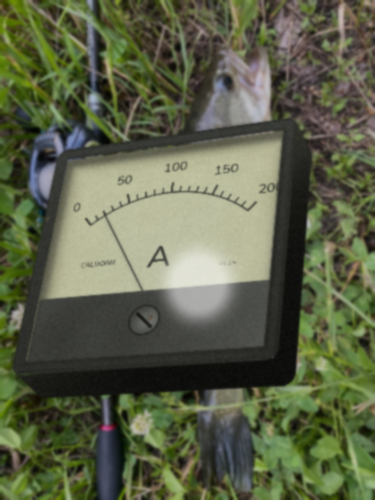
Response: 20 A
